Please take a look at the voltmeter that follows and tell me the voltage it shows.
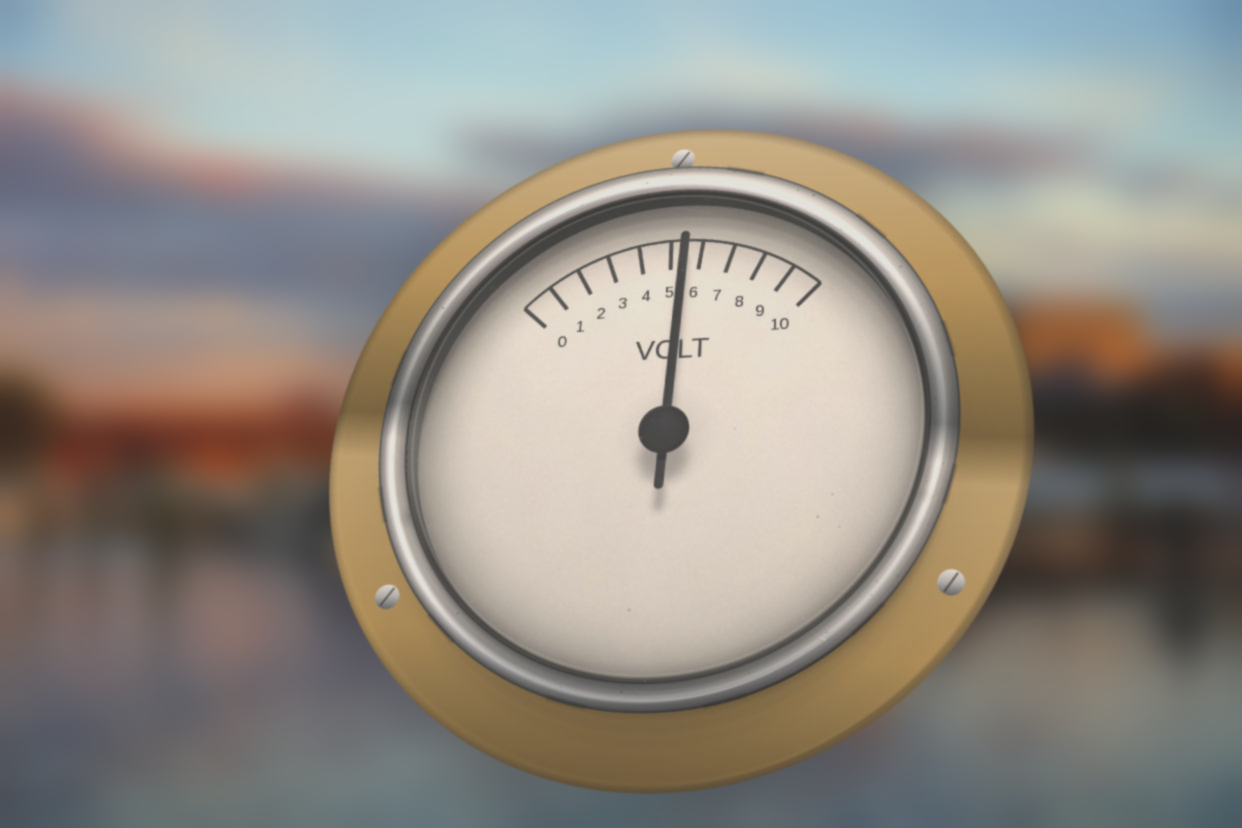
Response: 5.5 V
